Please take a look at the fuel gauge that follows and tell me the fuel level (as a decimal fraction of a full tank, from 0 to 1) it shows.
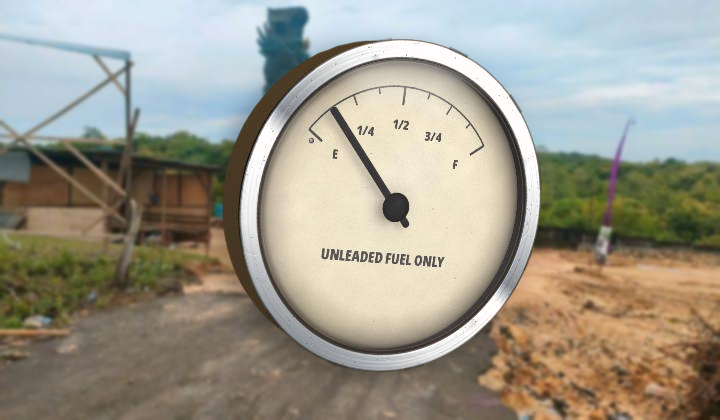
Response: 0.125
